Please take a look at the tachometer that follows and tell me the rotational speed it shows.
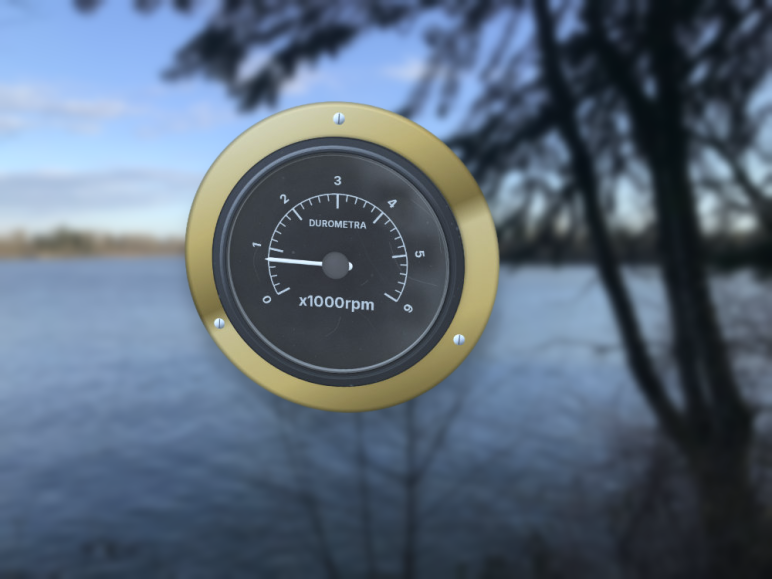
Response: 800 rpm
